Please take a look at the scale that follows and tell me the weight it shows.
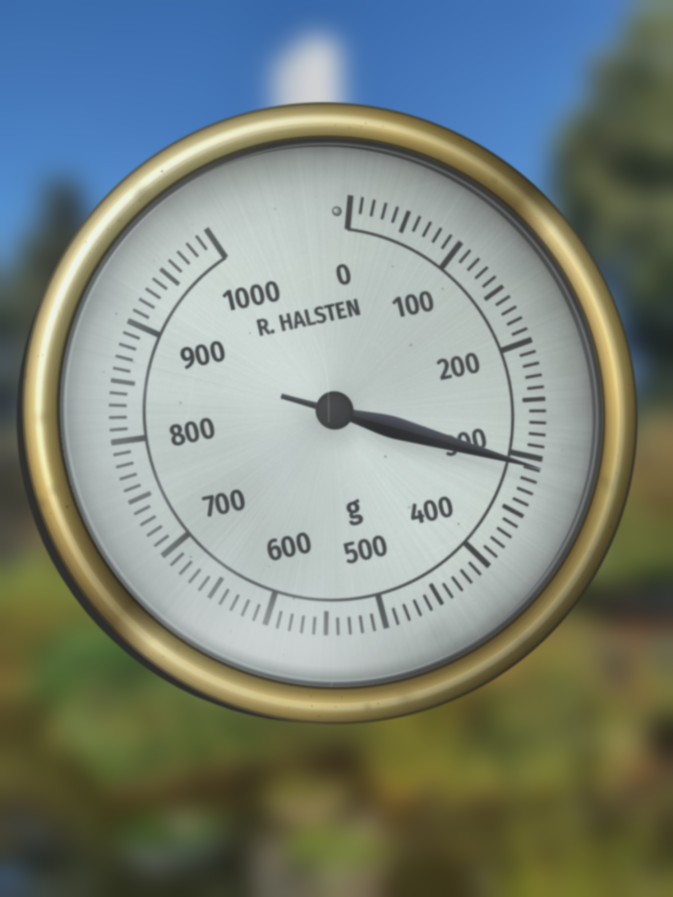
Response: 310 g
